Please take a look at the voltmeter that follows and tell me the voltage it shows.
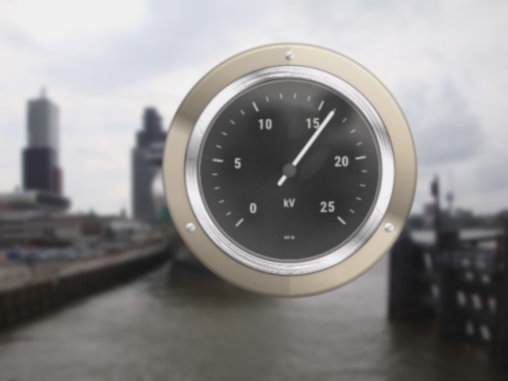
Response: 16 kV
